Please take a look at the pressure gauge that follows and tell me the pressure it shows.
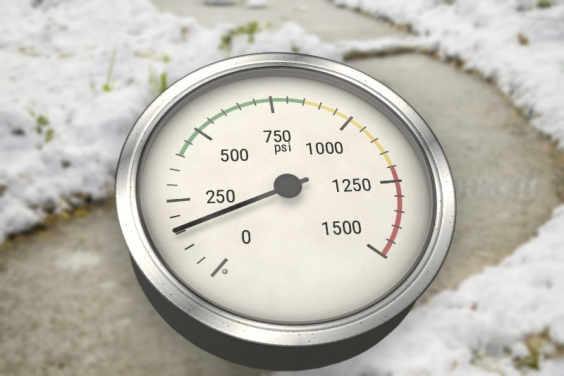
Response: 150 psi
